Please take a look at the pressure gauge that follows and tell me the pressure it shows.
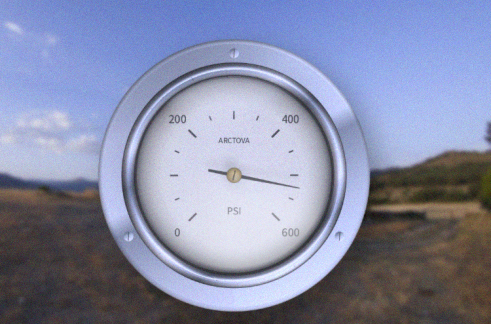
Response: 525 psi
